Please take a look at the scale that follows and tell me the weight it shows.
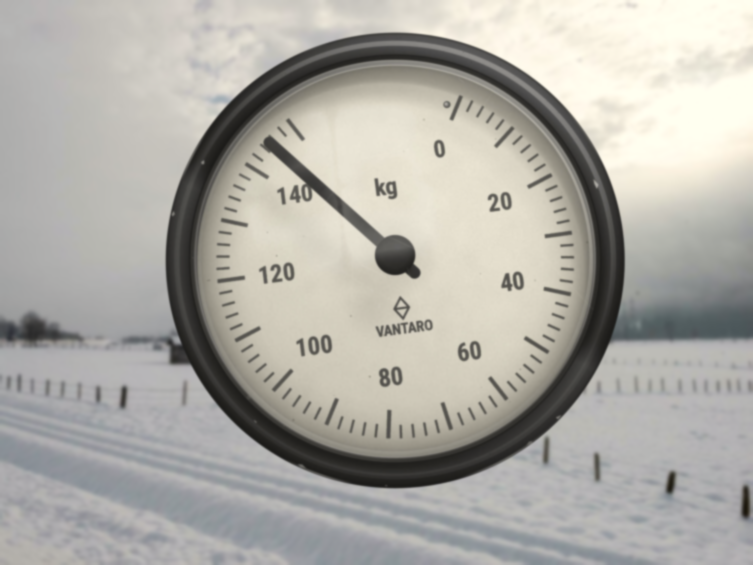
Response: 145 kg
